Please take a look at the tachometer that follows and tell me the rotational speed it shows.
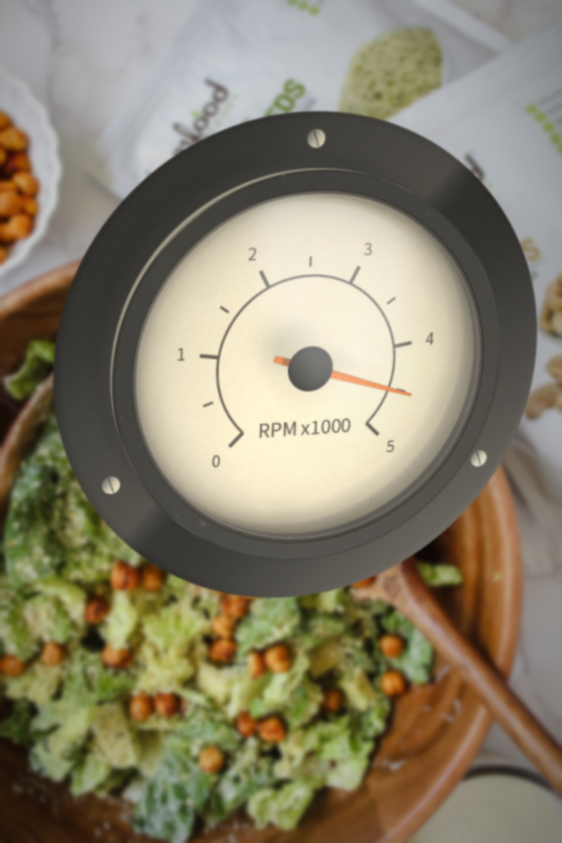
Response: 4500 rpm
